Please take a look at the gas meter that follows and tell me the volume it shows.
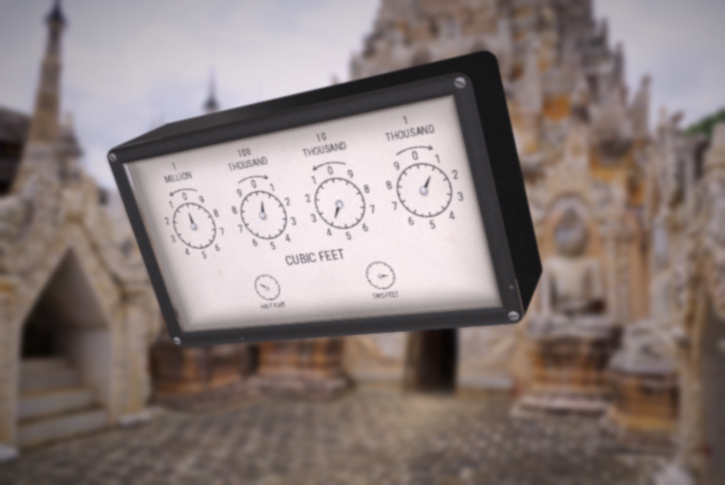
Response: 4100 ft³
